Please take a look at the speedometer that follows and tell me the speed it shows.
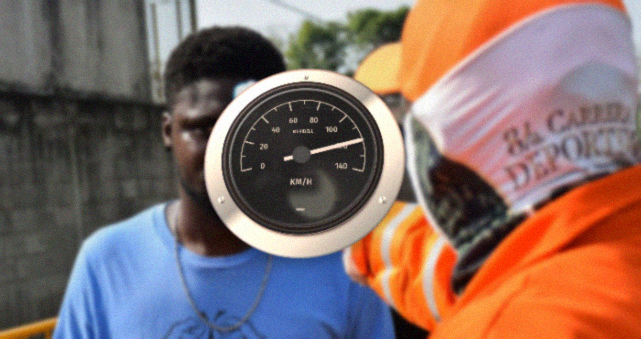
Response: 120 km/h
